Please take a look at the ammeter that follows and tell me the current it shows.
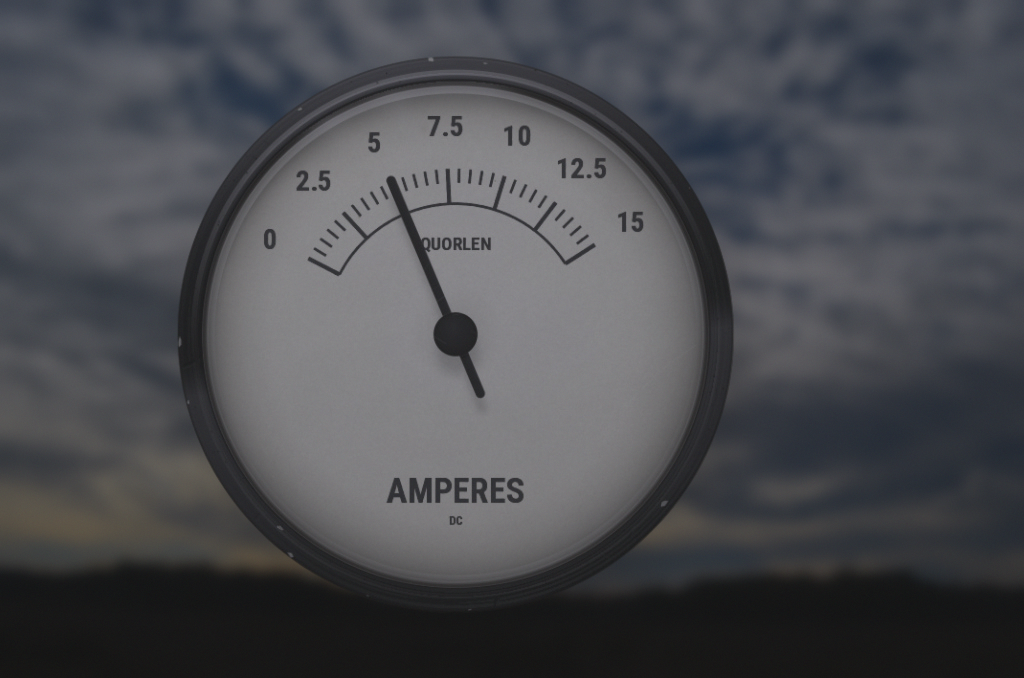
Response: 5 A
